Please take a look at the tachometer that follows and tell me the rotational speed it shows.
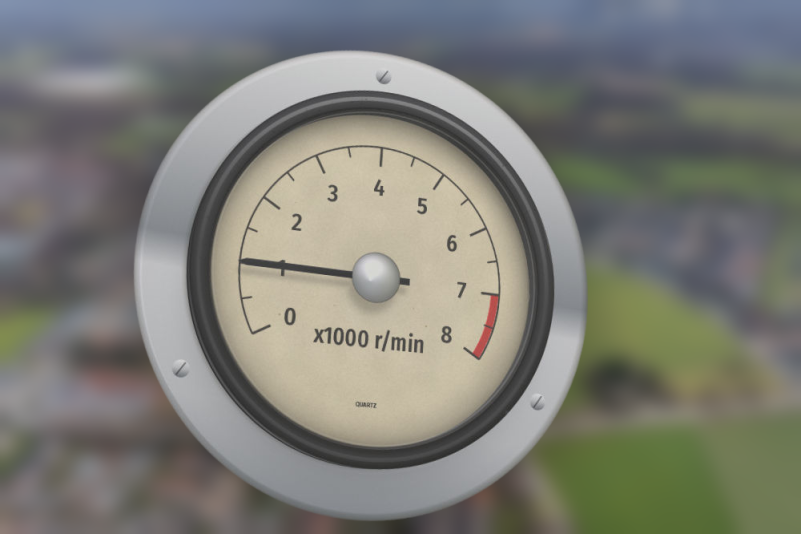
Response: 1000 rpm
